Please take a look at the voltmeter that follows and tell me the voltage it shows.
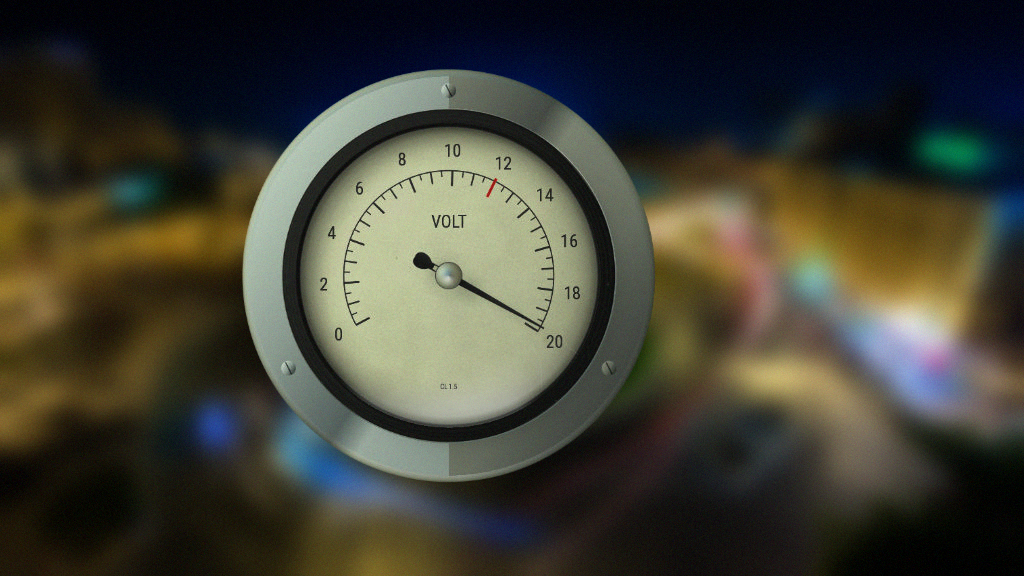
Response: 19.75 V
